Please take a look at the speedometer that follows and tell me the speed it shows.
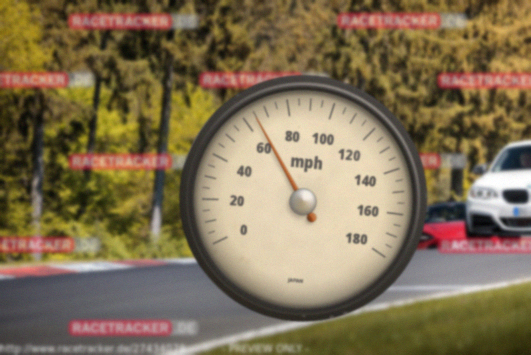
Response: 65 mph
